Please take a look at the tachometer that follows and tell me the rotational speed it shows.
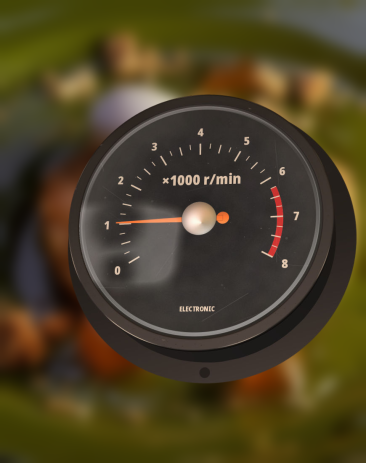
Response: 1000 rpm
